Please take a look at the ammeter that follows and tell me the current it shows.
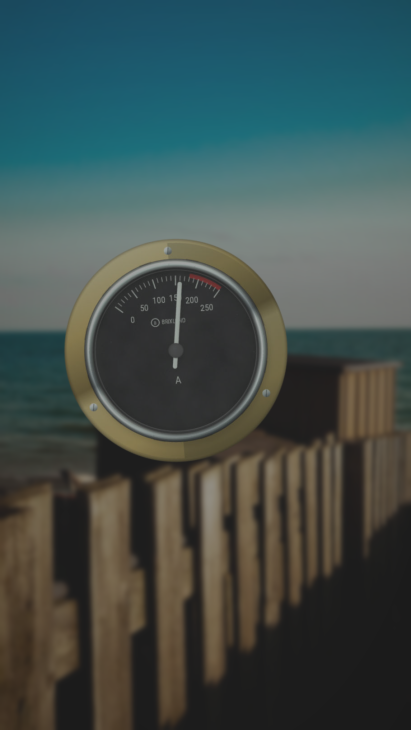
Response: 160 A
